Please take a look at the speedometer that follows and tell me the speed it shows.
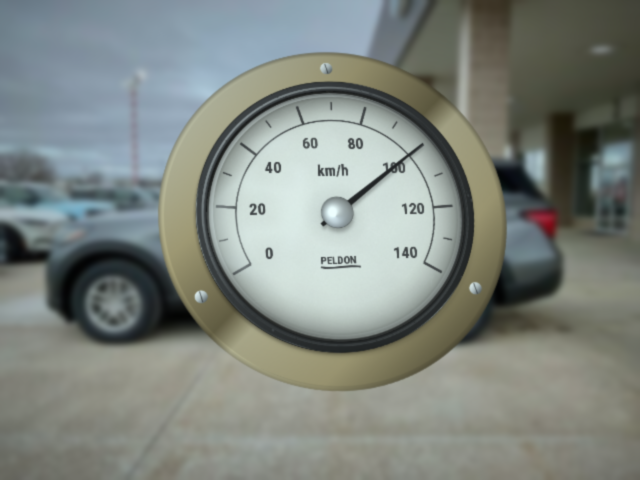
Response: 100 km/h
